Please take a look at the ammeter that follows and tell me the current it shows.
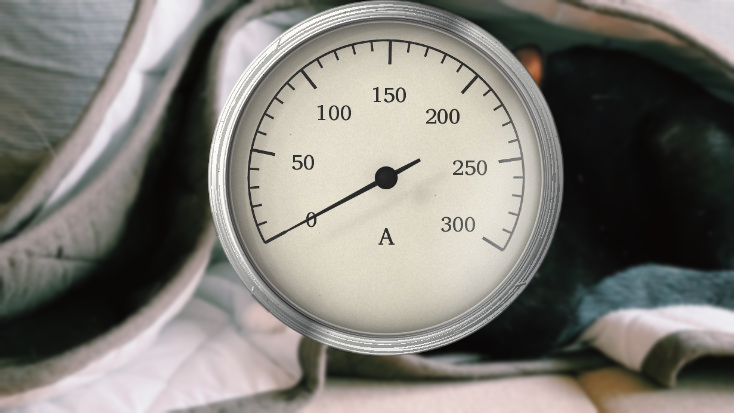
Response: 0 A
